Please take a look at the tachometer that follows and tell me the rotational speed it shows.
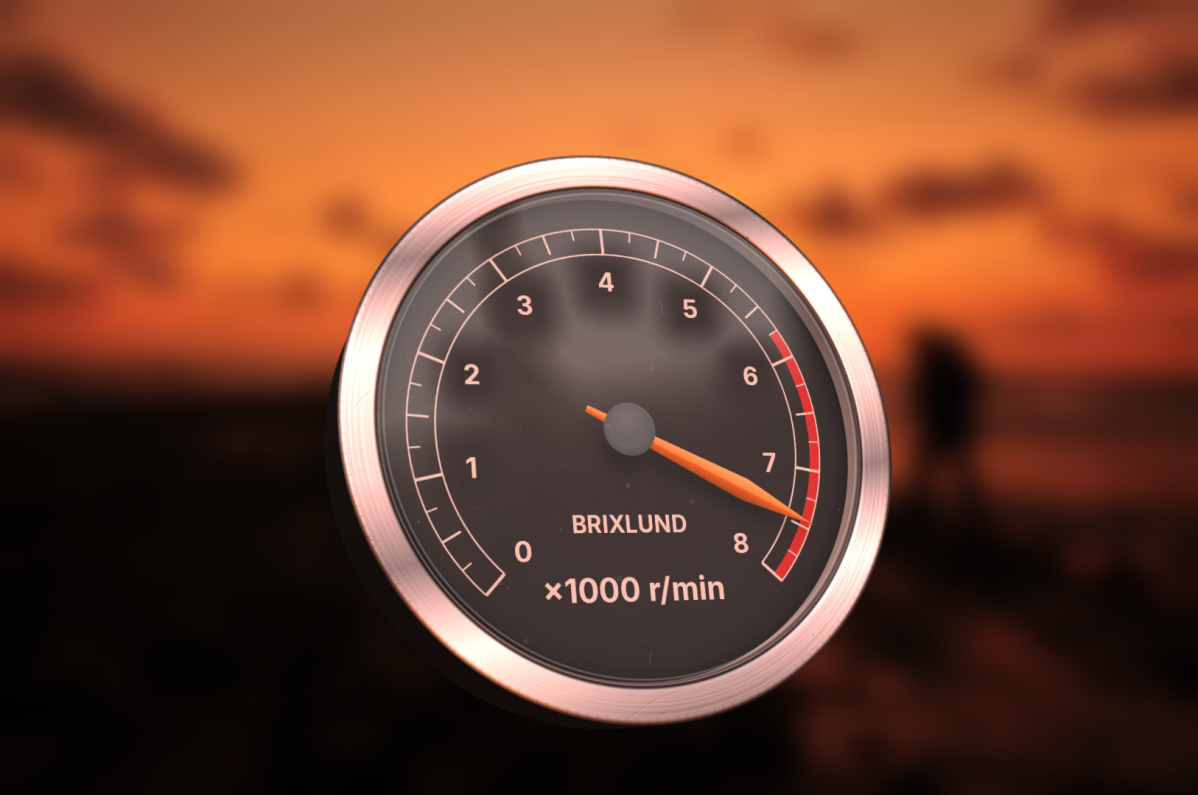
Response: 7500 rpm
